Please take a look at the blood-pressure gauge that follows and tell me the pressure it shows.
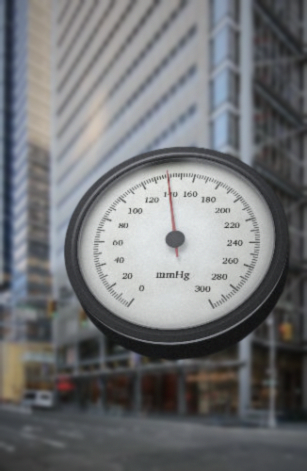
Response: 140 mmHg
